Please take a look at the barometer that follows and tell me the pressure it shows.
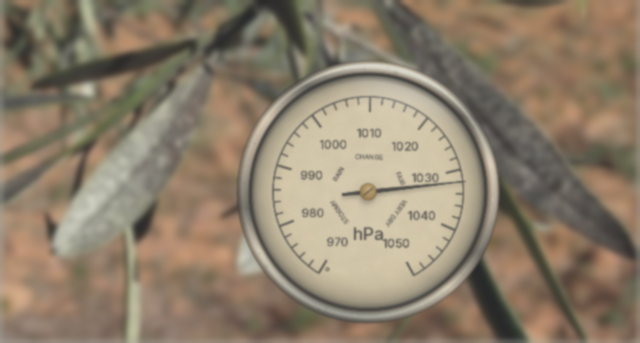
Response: 1032 hPa
